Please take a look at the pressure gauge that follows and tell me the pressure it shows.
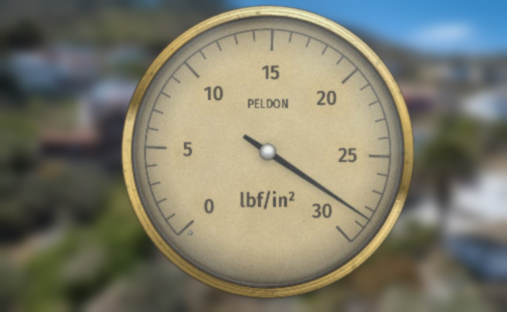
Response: 28.5 psi
